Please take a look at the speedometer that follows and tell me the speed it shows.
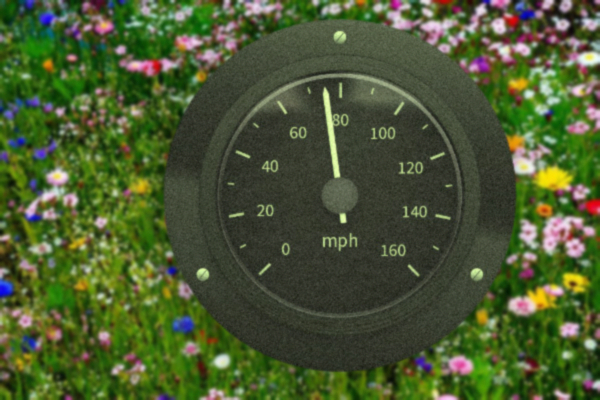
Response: 75 mph
